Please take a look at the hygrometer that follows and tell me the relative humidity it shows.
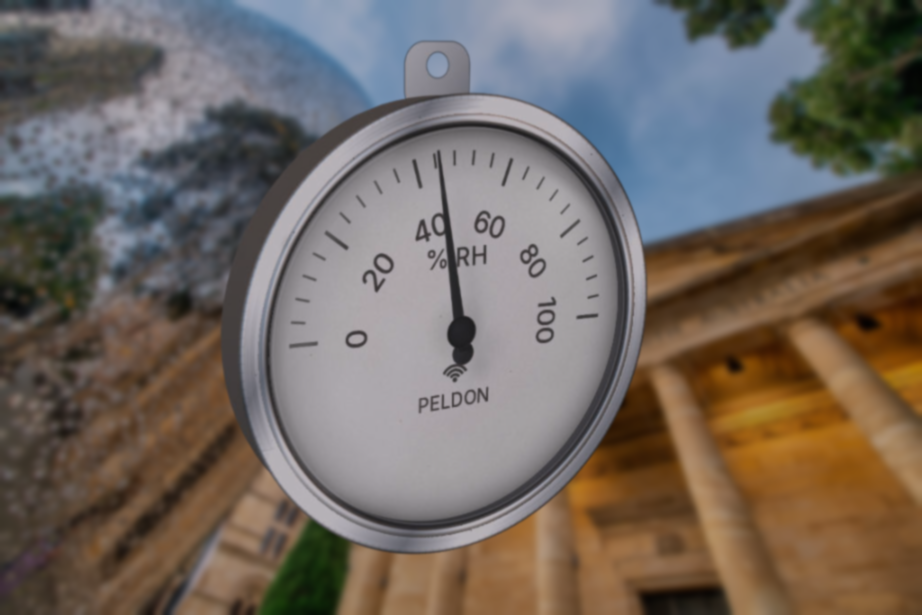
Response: 44 %
